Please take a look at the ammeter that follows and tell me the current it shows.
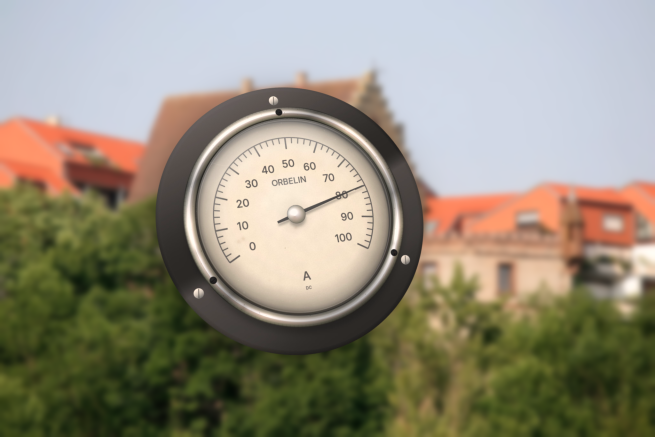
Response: 80 A
